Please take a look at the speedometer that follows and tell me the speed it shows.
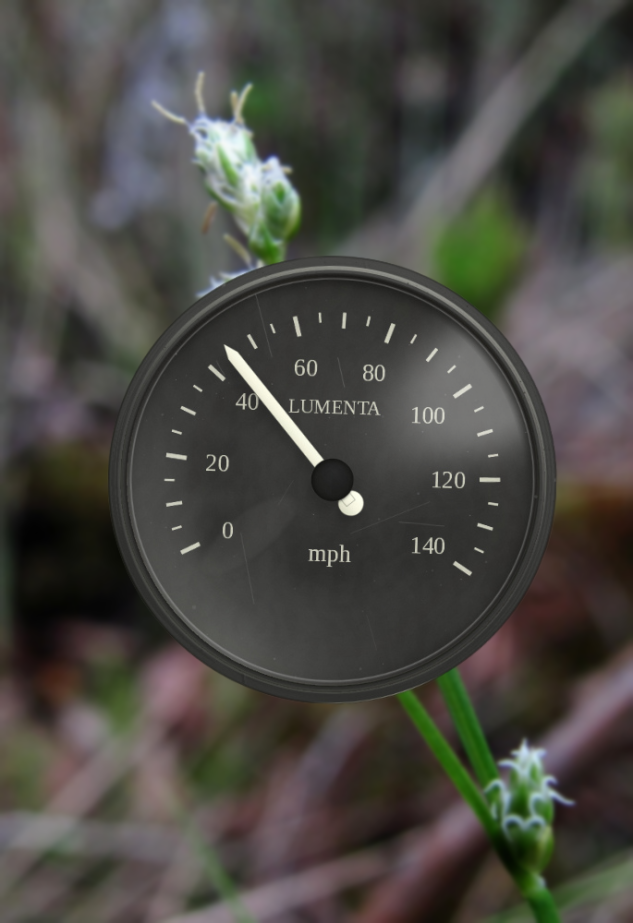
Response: 45 mph
